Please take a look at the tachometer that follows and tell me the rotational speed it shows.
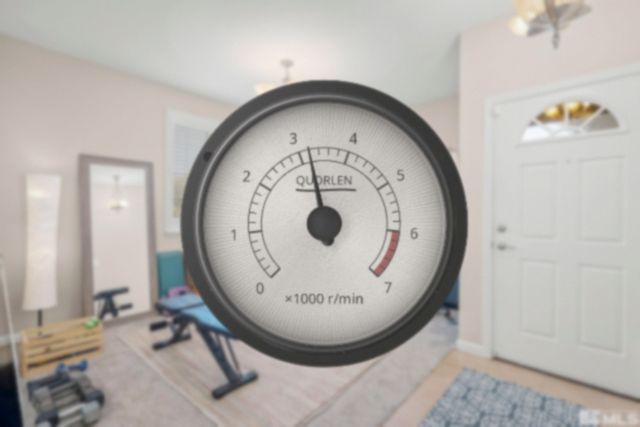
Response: 3200 rpm
